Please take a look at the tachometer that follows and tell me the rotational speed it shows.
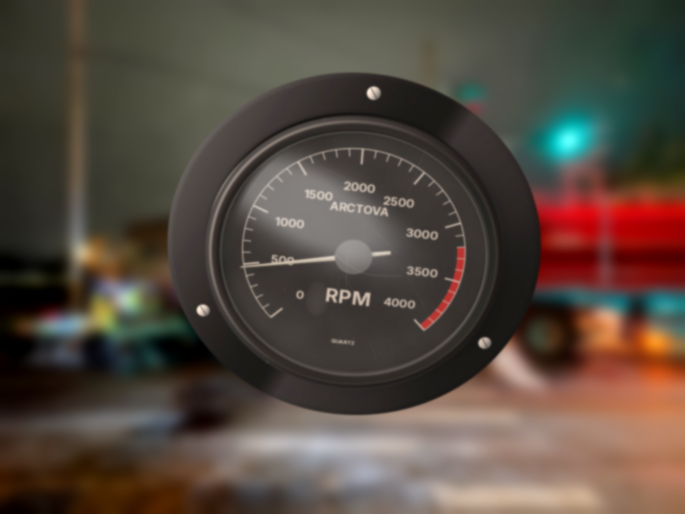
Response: 500 rpm
